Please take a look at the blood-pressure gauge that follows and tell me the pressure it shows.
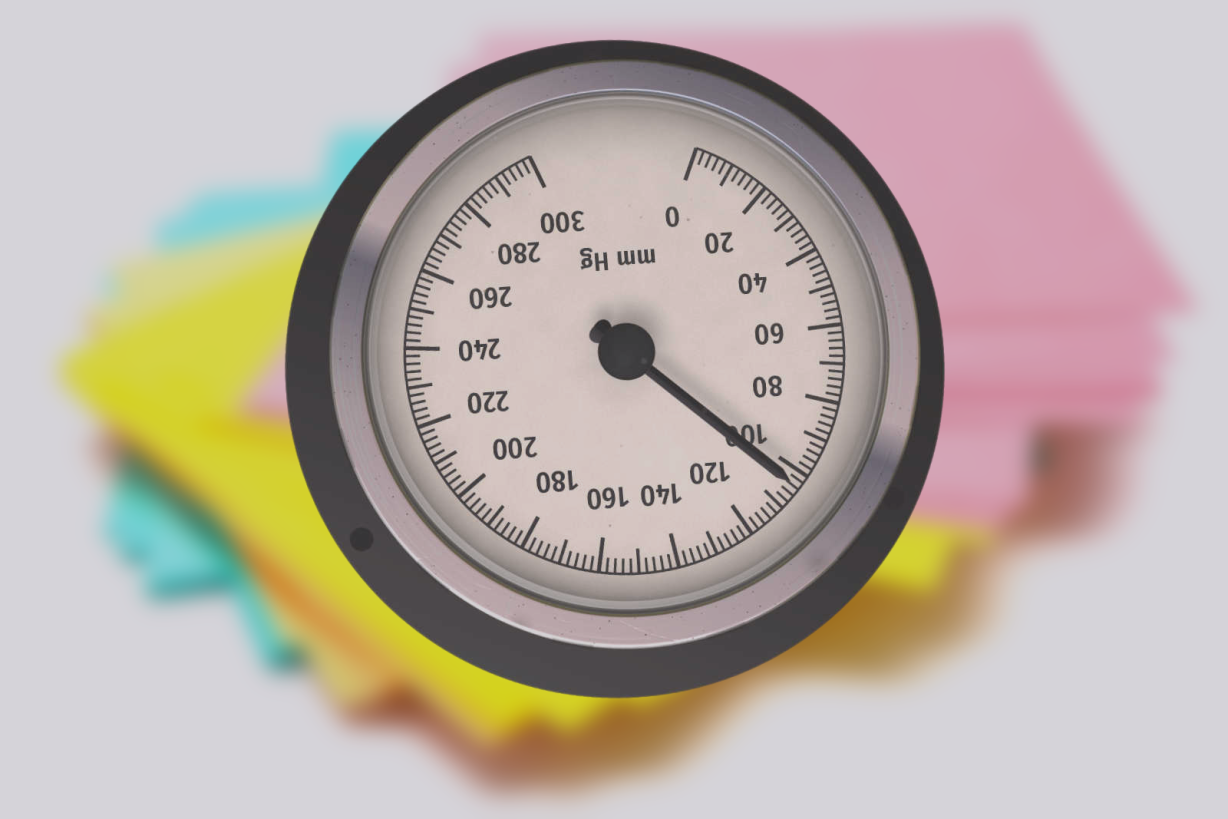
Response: 104 mmHg
